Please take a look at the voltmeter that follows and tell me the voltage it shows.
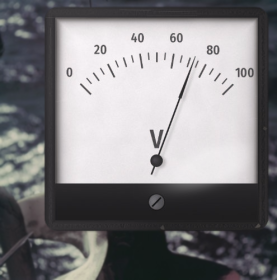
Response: 72.5 V
